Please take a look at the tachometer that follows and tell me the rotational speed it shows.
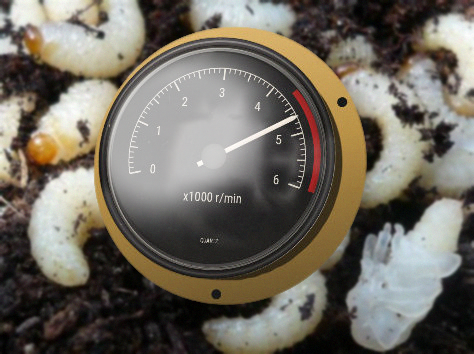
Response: 4700 rpm
